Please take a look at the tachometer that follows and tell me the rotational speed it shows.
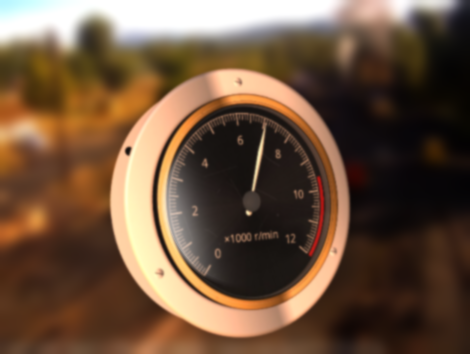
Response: 7000 rpm
